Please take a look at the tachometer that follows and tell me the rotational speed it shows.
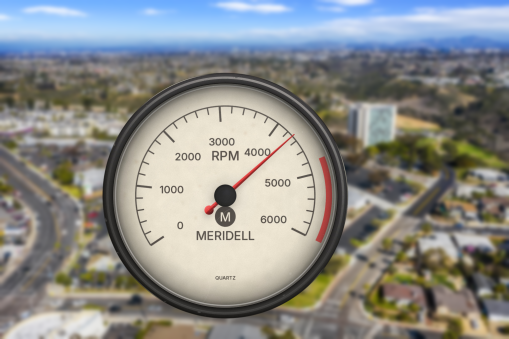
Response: 4300 rpm
